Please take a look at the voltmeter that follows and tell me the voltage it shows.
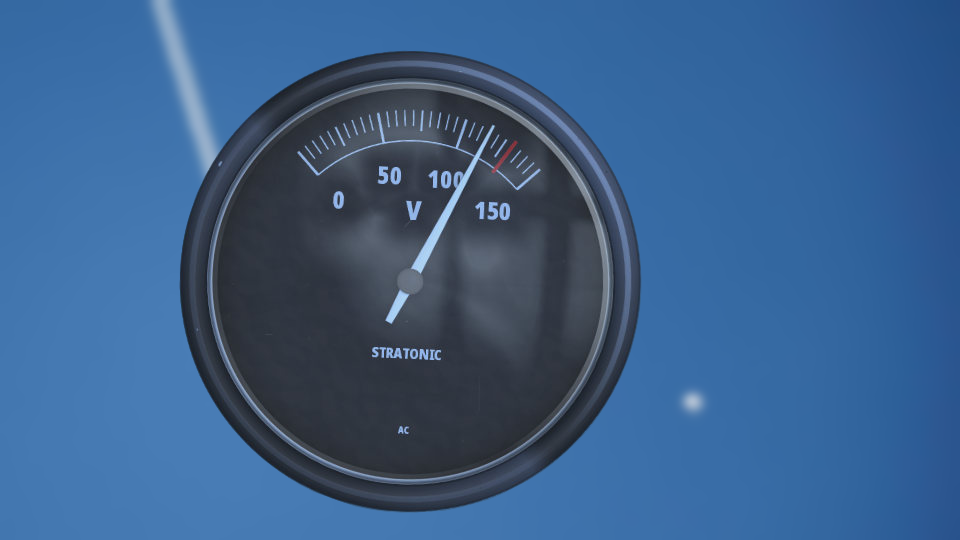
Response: 115 V
